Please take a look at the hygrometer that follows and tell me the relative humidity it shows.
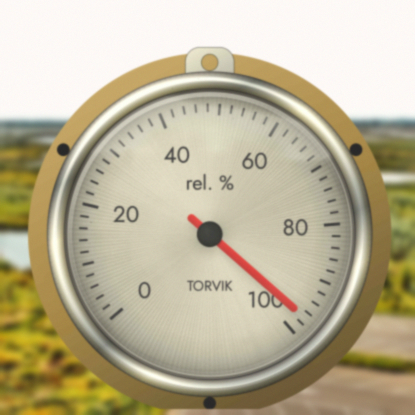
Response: 97 %
